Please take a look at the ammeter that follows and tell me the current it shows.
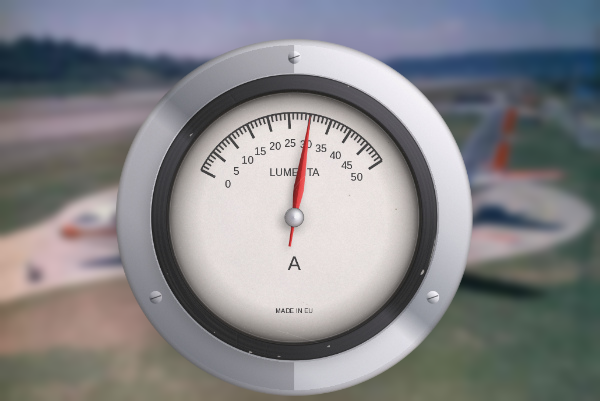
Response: 30 A
